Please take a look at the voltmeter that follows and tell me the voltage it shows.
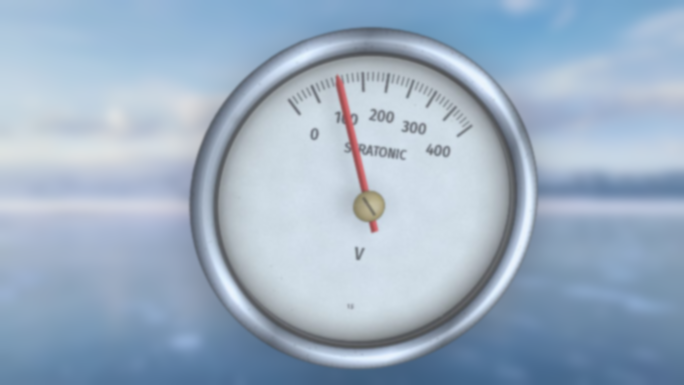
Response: 100 V
